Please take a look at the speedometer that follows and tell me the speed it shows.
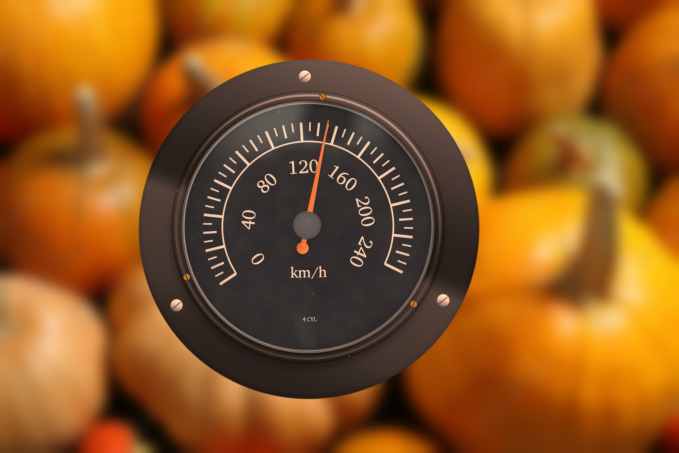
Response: 135 km/h
